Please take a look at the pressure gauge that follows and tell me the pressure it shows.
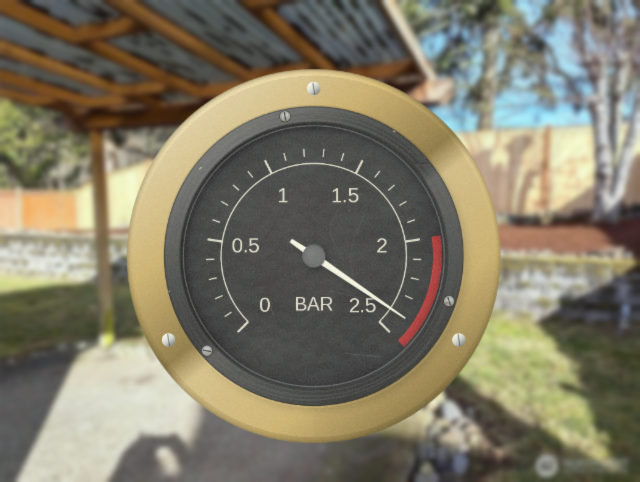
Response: 2.4 bar
